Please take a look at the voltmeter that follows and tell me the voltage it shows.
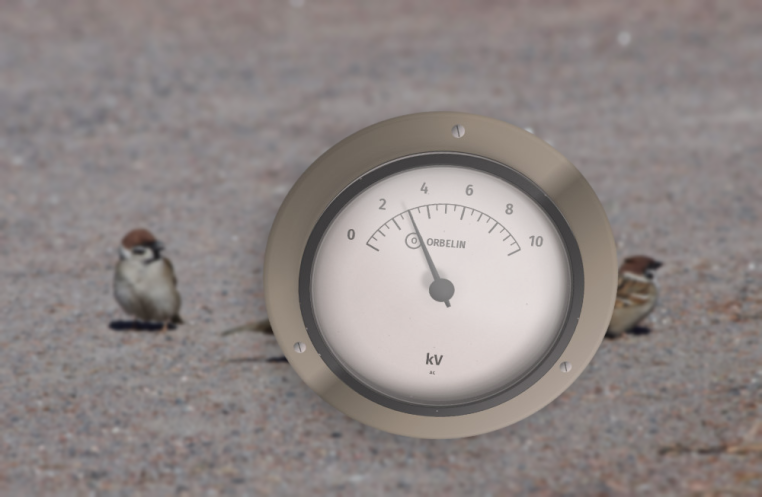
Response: 3 kV
